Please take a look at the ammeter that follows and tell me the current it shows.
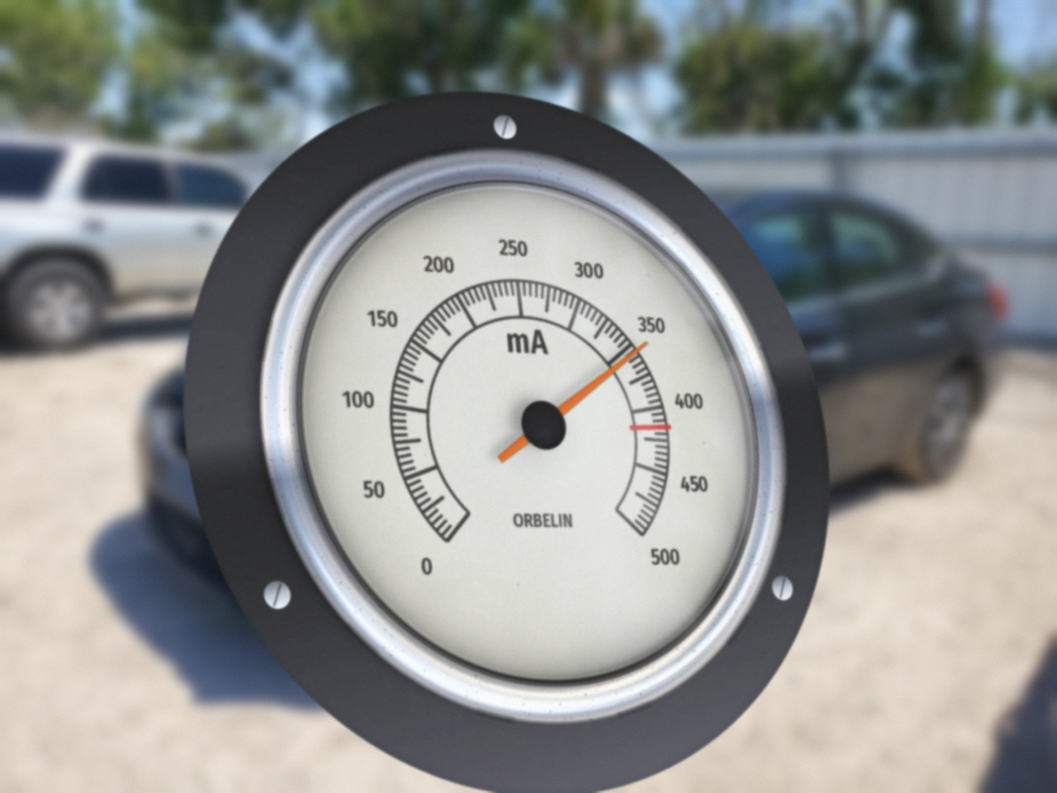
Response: 355 mA
